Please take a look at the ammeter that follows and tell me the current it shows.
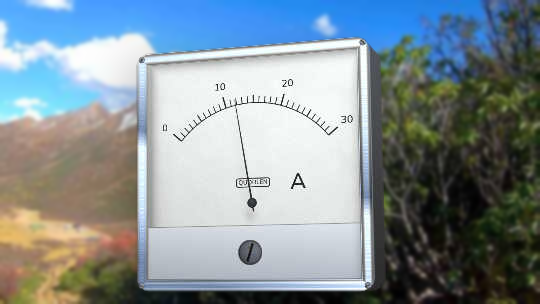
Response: 12 A
